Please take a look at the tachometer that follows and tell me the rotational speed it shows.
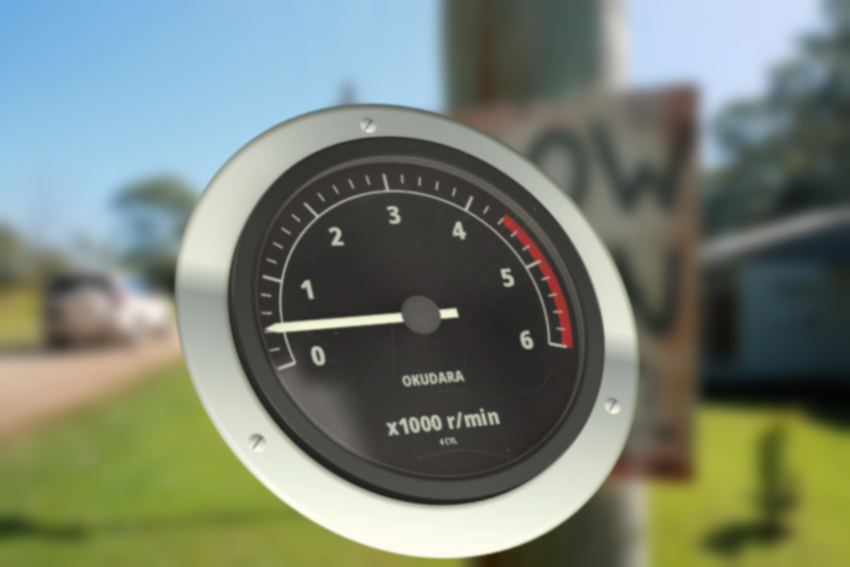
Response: 400 rpm
